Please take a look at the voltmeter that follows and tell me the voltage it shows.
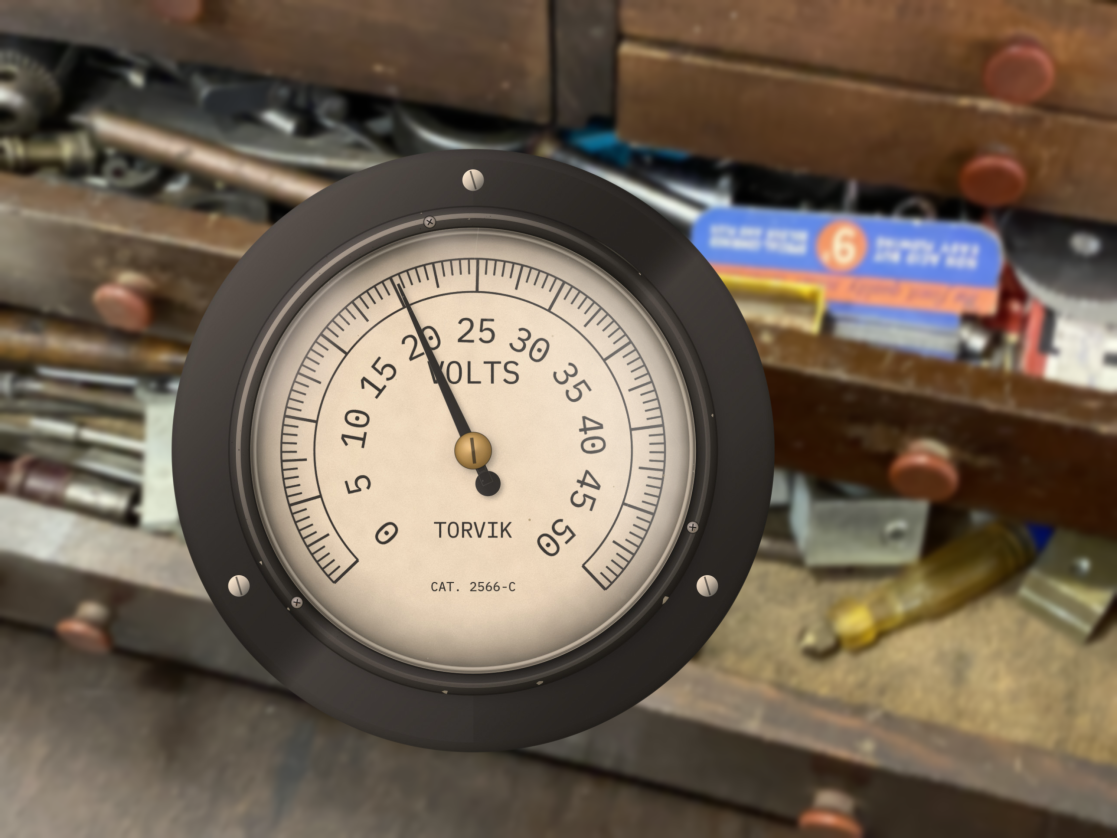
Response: 20.25 V
